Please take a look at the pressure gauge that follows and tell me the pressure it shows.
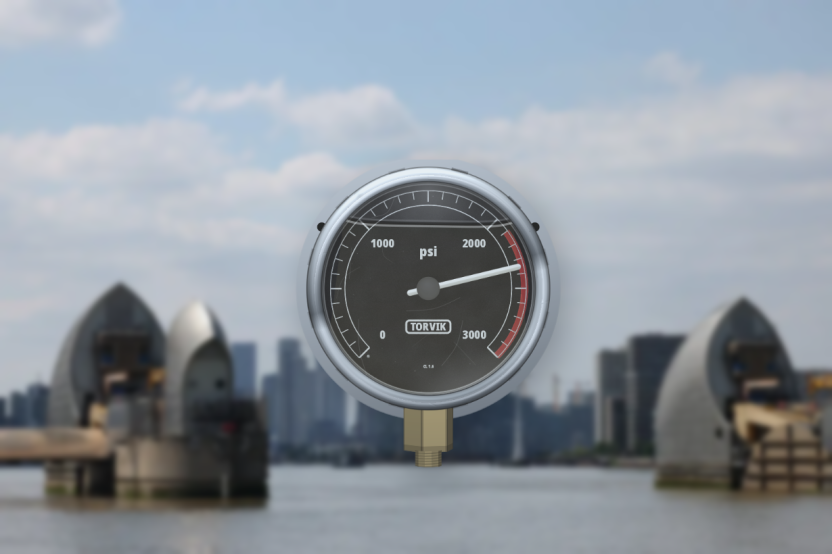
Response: 2350 psi
